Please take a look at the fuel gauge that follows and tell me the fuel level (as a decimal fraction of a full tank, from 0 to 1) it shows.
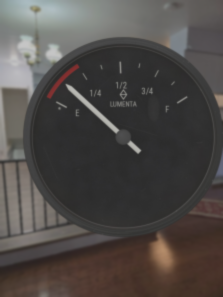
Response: 0.125
